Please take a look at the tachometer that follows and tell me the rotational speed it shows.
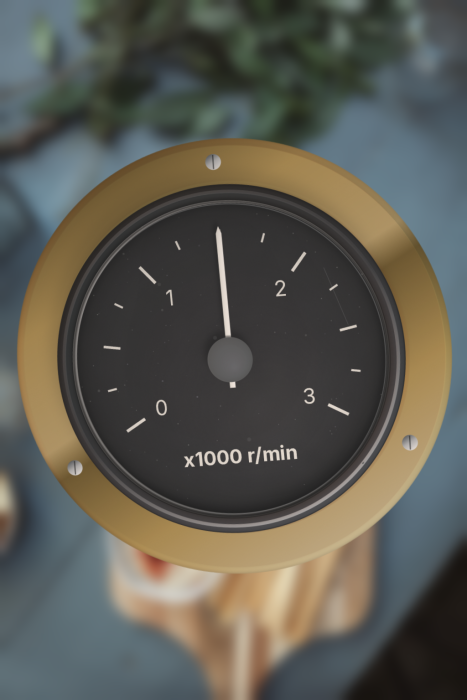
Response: 1500 rpm
